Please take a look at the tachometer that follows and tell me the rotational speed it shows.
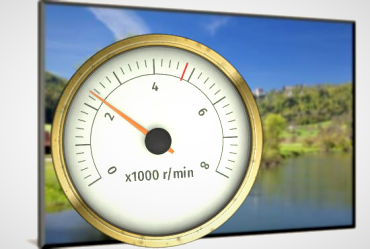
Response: 2300 rpm
